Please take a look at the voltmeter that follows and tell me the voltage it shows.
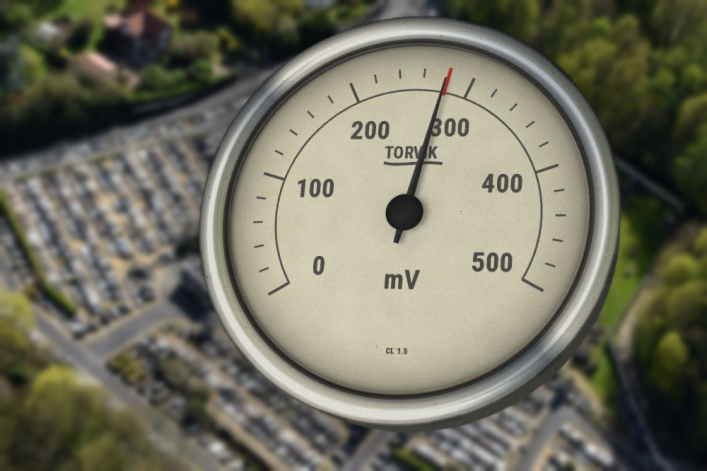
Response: 280 mV
